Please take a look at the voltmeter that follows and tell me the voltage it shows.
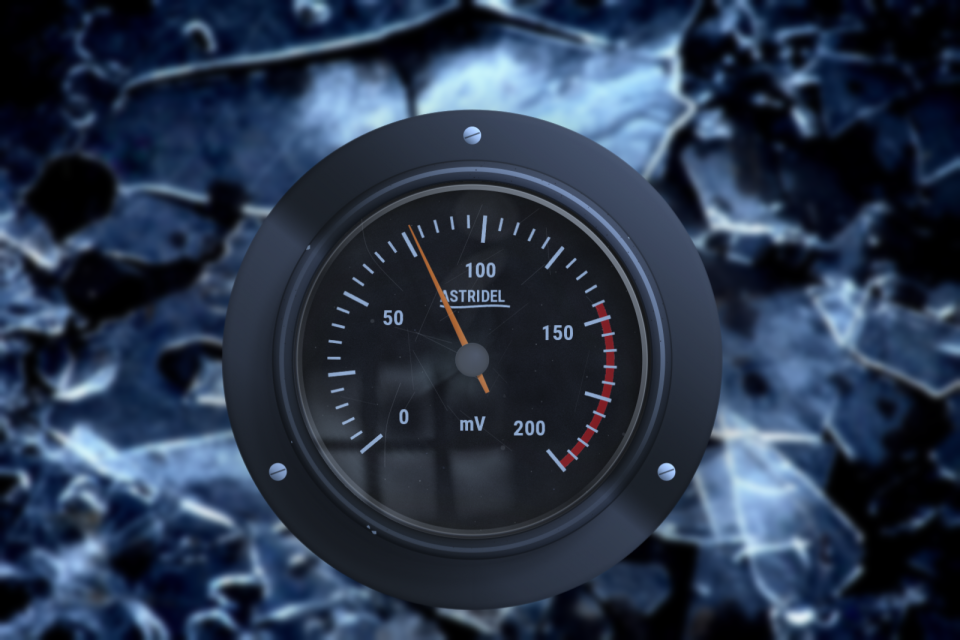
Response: 77.5 mV
